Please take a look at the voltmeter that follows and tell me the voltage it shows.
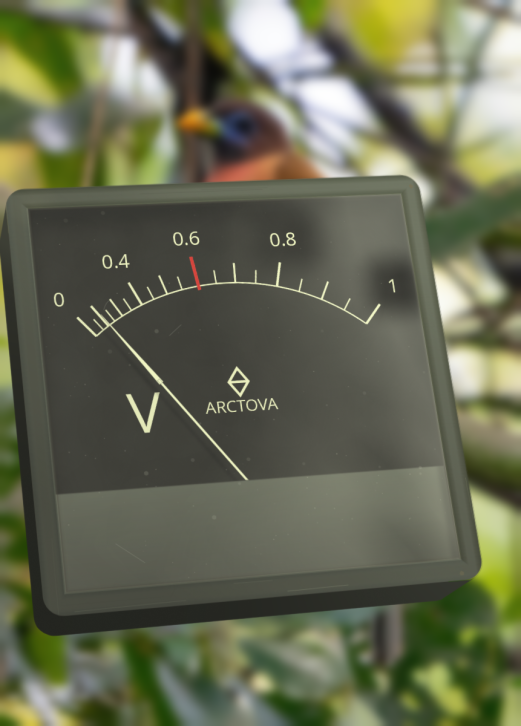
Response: 0.2 V
